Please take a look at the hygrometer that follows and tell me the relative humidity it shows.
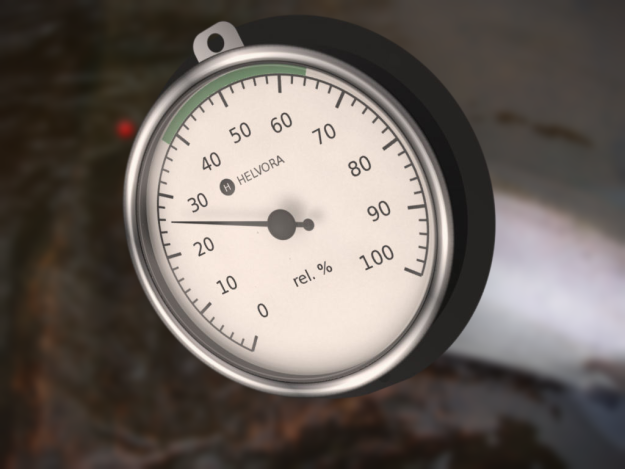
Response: 26 %
